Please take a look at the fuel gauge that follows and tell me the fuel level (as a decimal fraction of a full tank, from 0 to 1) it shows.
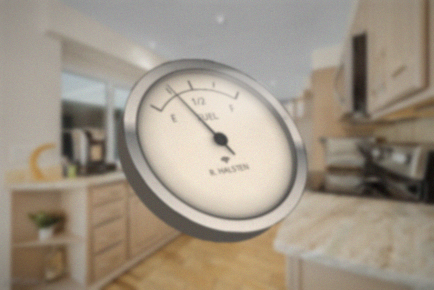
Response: 0.25
